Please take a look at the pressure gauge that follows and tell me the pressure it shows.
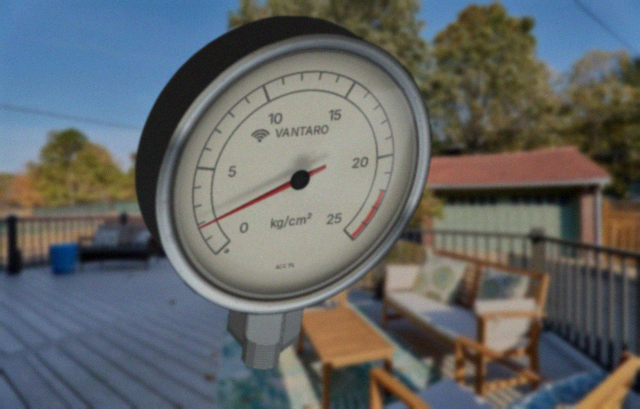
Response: 2 kg/cm²
